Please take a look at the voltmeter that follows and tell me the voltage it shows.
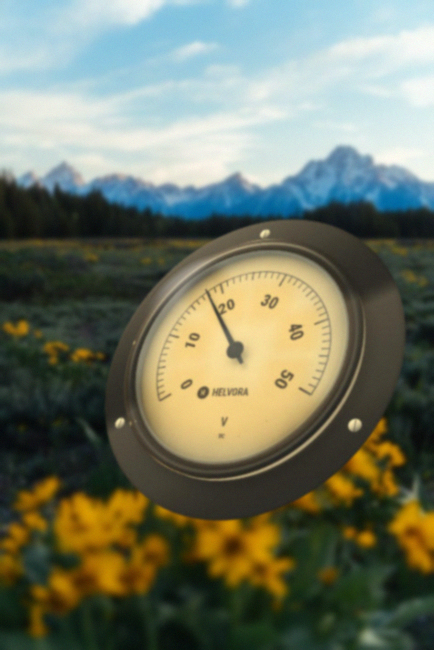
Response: 18 V
